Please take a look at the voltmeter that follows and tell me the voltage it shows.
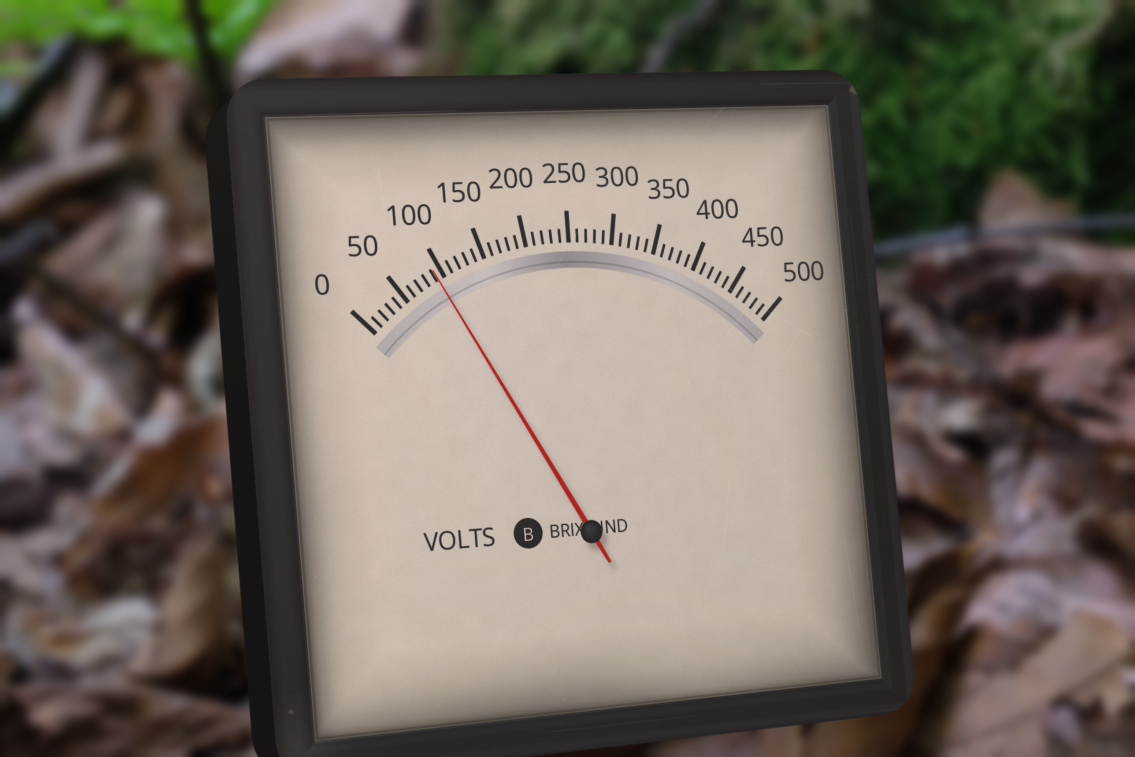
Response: 90 V
